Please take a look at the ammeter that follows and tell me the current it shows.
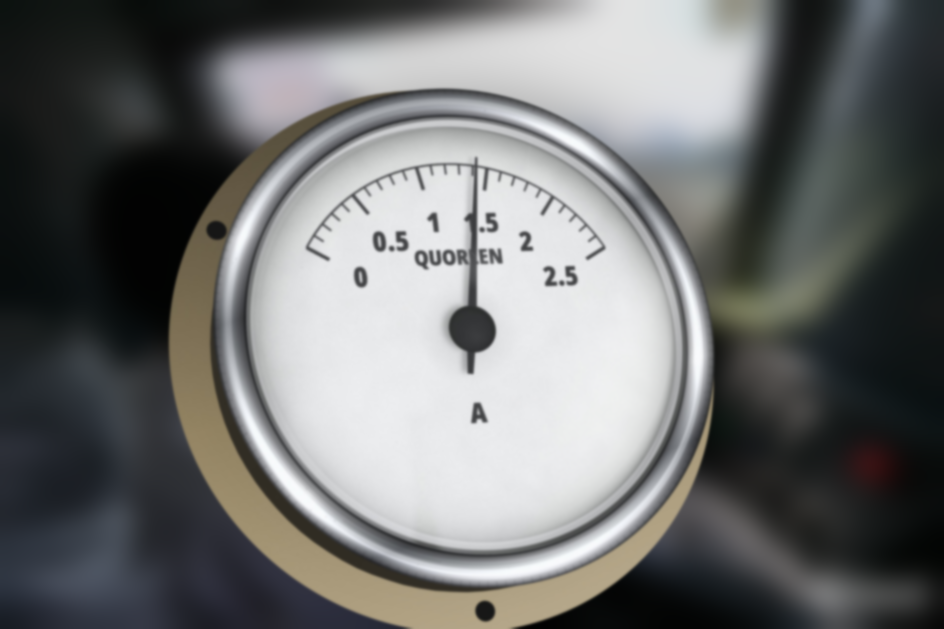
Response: 1.4 A
